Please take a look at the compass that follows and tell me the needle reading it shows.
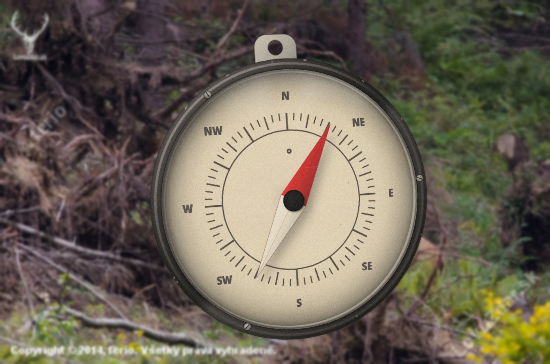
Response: 30 °
